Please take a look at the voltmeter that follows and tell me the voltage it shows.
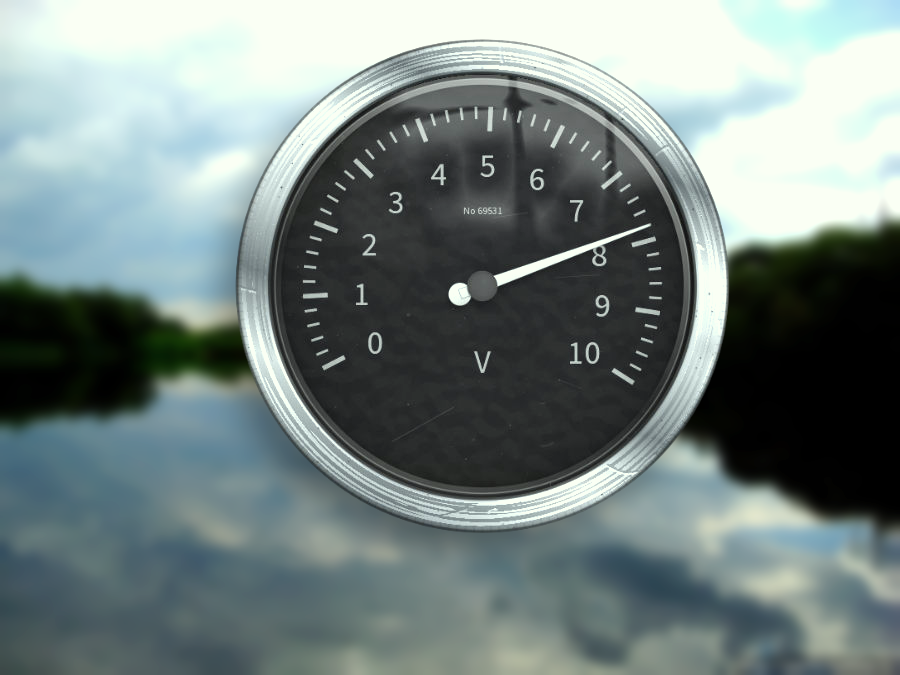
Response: 7.8 V
